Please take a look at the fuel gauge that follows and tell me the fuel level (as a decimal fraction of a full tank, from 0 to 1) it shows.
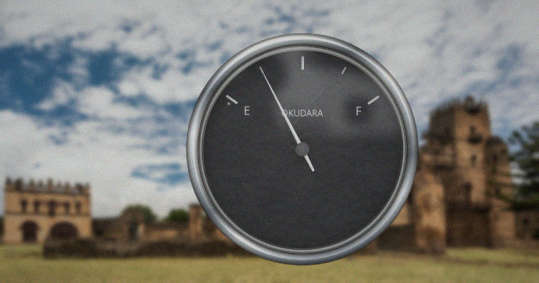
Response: 0.25
